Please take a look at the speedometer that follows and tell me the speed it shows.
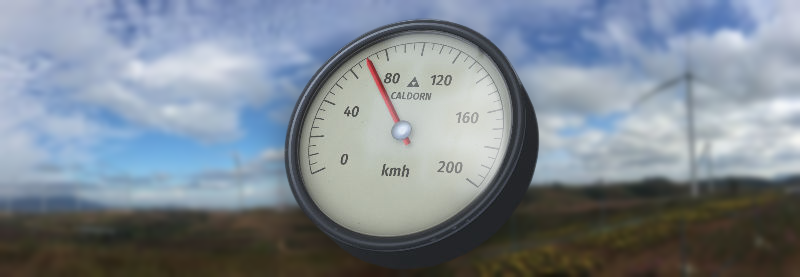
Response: 70 km/h
